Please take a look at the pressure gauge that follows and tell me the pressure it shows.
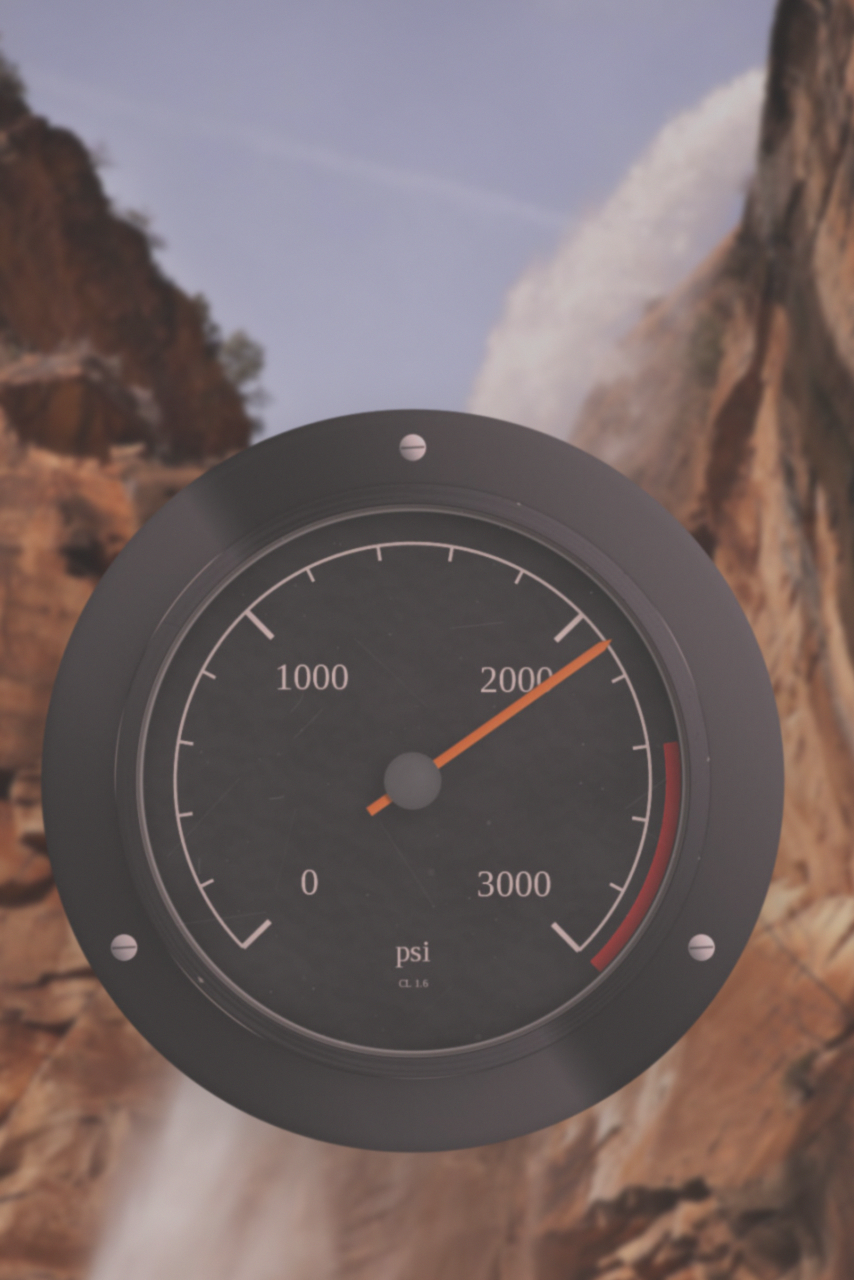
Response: 2100 psi
